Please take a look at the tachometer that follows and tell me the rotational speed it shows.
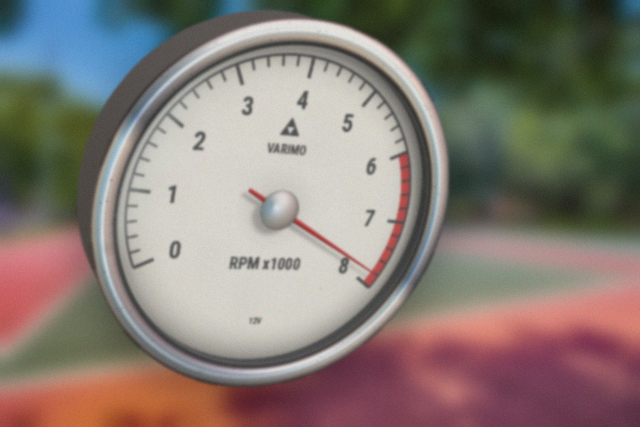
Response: 7800 rpm
